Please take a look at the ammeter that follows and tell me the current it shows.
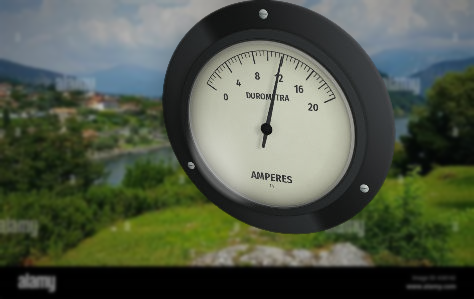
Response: 12 A
